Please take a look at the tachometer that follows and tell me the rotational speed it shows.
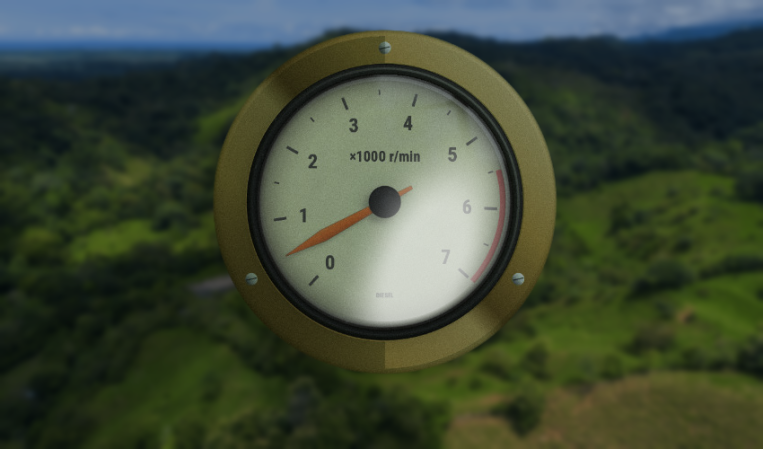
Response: 500 rpm
